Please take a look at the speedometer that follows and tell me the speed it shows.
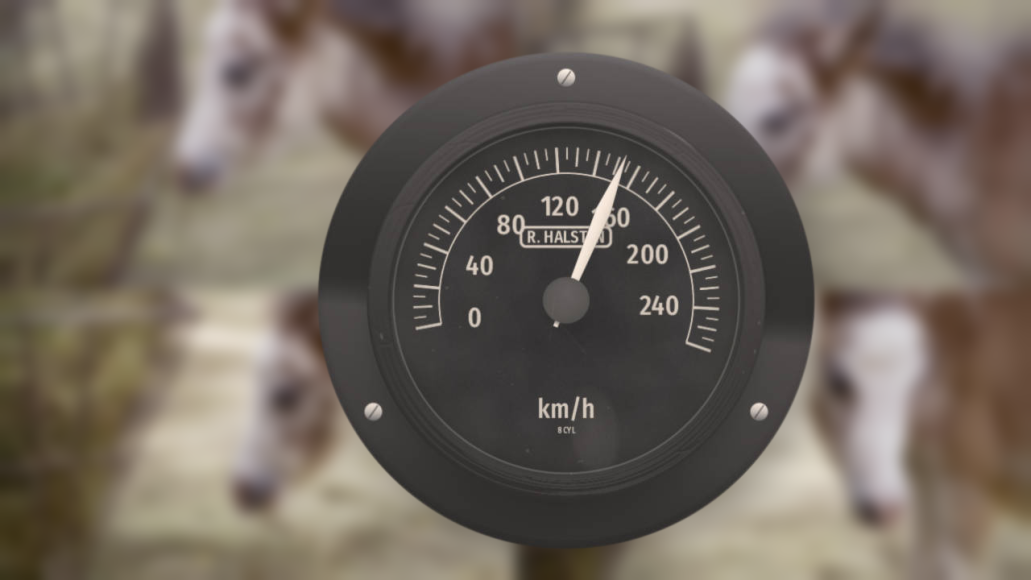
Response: 152.5 km/h
